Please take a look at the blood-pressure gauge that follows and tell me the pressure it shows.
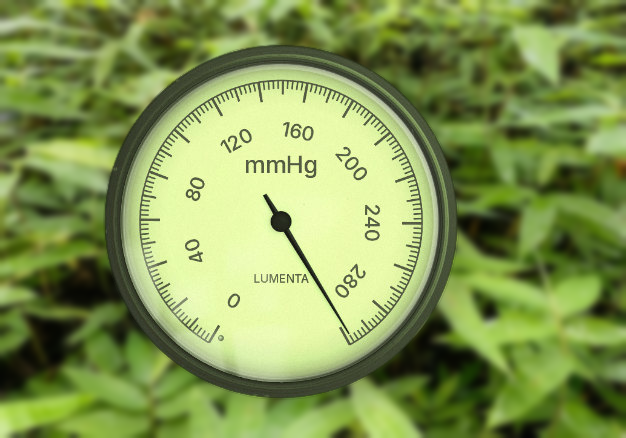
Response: 298 mmHg
